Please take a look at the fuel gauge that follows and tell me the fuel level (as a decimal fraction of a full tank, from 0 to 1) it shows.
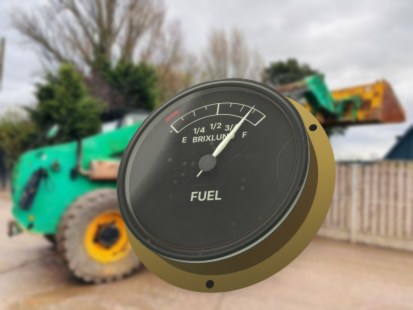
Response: 0.875
